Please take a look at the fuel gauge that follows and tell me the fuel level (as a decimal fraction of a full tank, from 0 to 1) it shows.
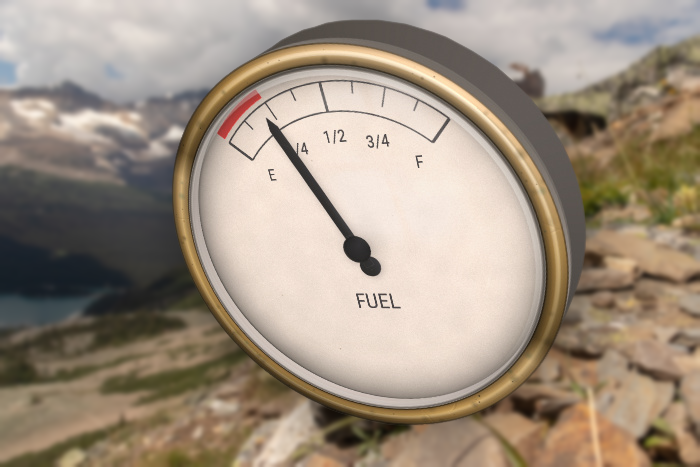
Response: 0.25
